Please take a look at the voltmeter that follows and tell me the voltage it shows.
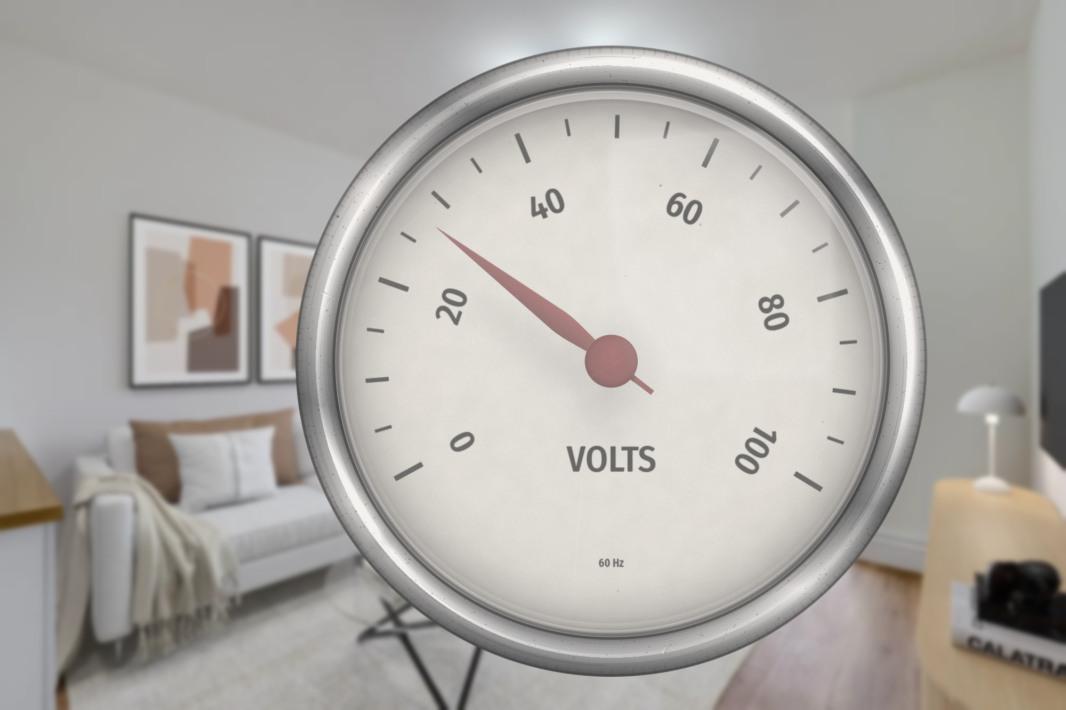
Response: 27.5 V
